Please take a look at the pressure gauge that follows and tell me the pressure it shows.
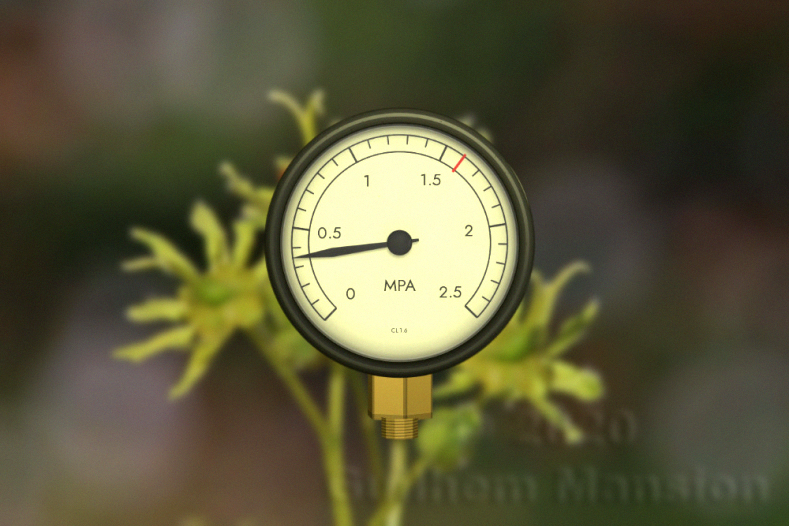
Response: 0.35 MPa
